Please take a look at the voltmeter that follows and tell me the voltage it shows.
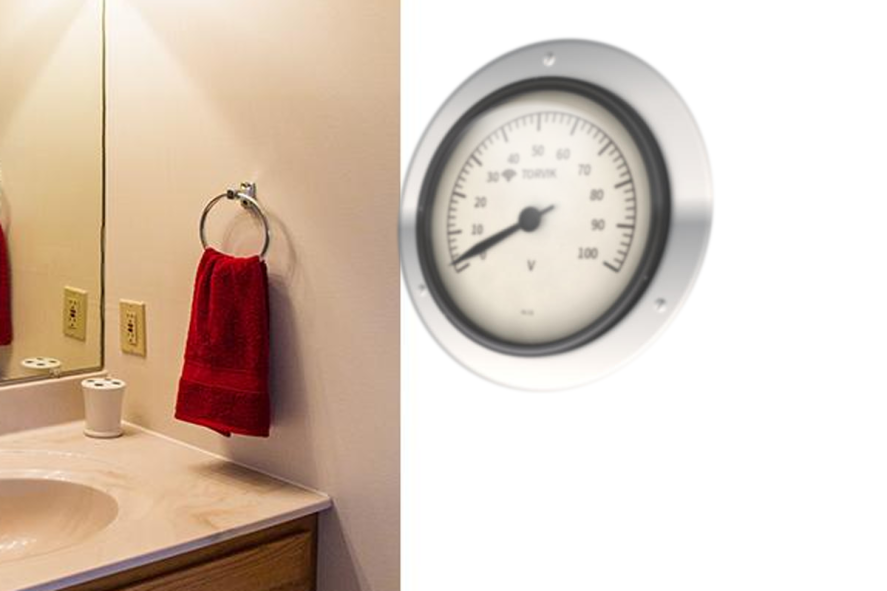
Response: 2 V
